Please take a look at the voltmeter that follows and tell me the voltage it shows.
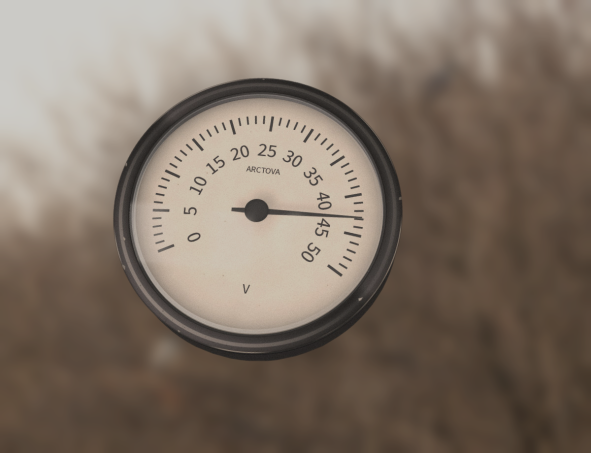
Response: 43 V
